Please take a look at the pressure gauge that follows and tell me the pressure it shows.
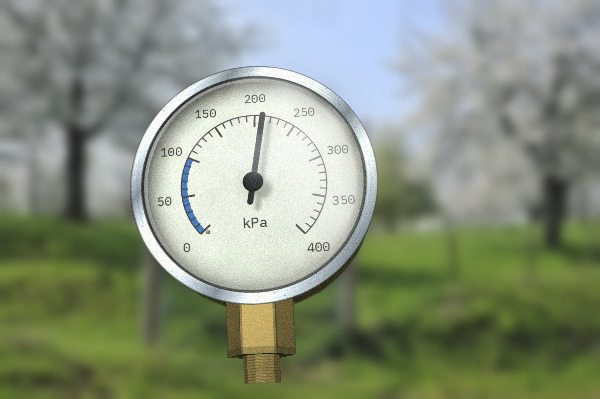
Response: 210 kPa
